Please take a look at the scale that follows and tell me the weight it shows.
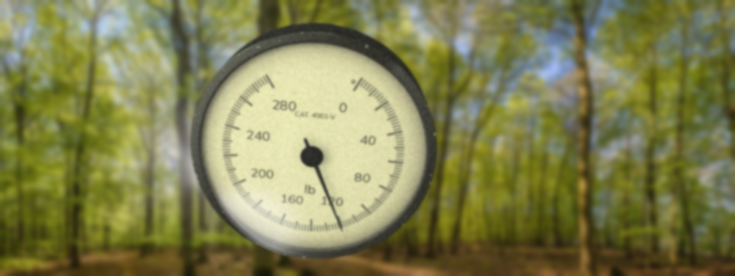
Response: 120 lb
